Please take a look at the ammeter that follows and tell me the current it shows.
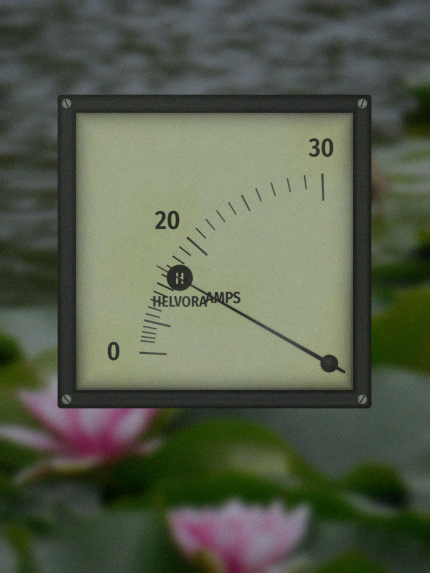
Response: 16.5 A
